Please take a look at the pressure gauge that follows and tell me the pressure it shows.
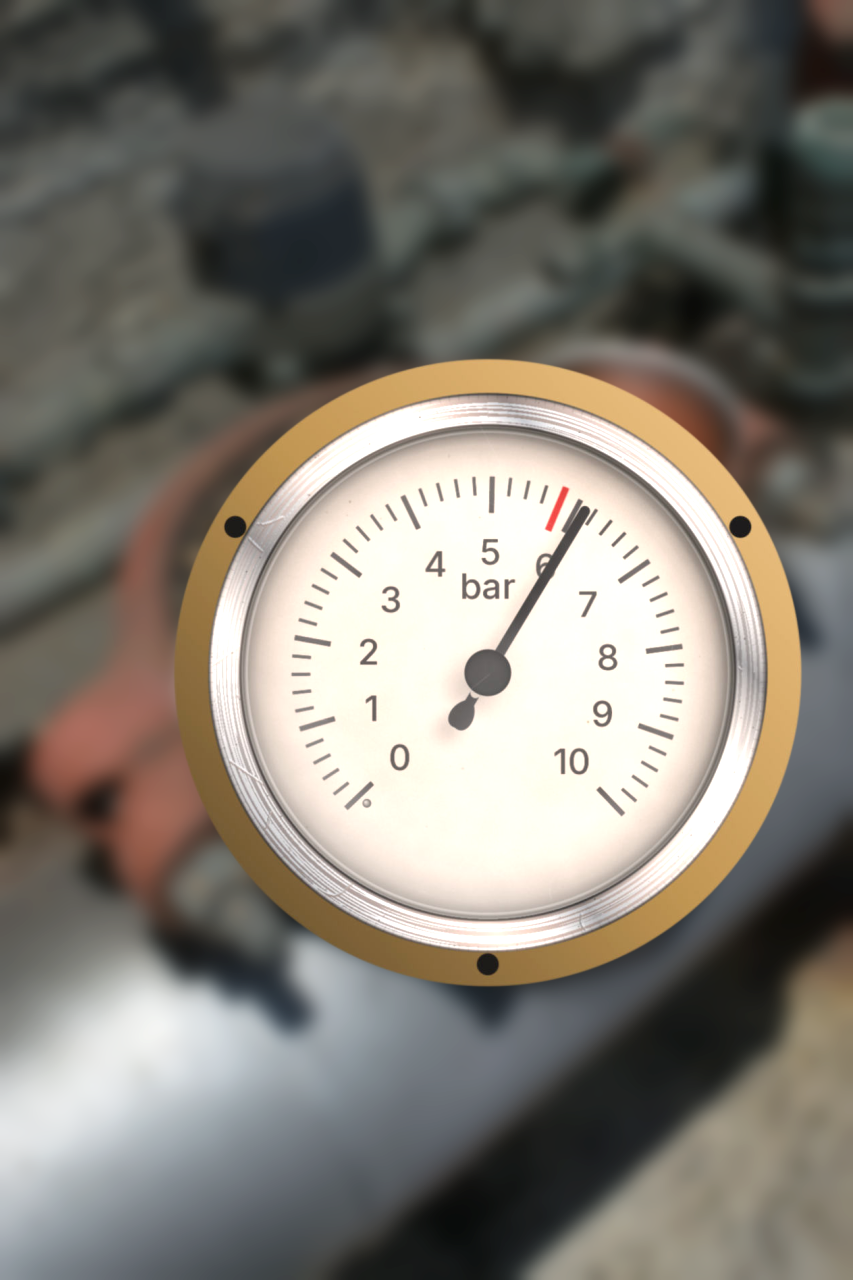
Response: 6.1 bar
